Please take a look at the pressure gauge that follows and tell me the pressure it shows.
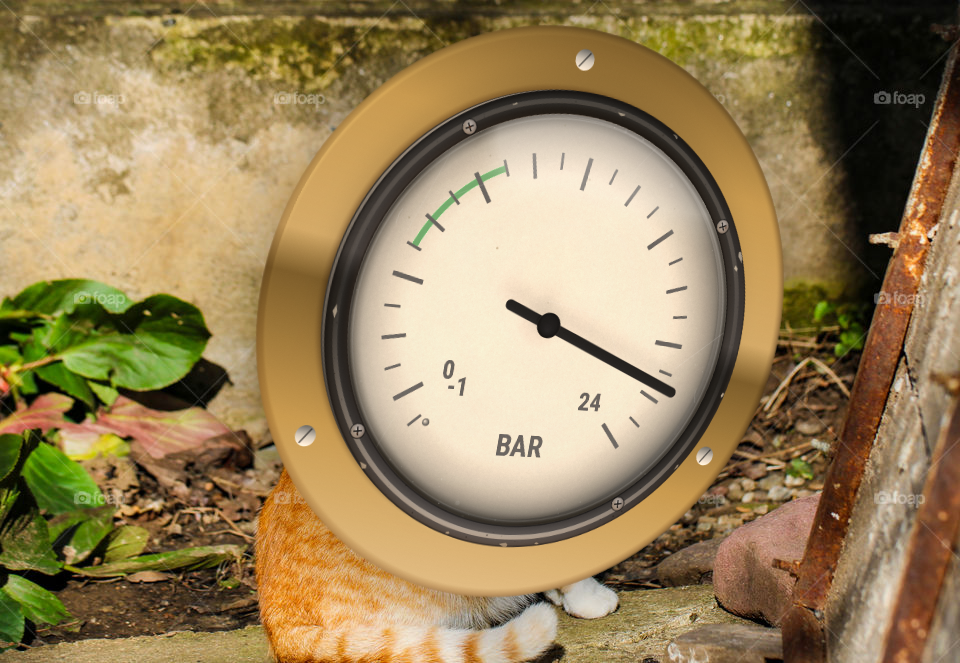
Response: 21.5 bar
